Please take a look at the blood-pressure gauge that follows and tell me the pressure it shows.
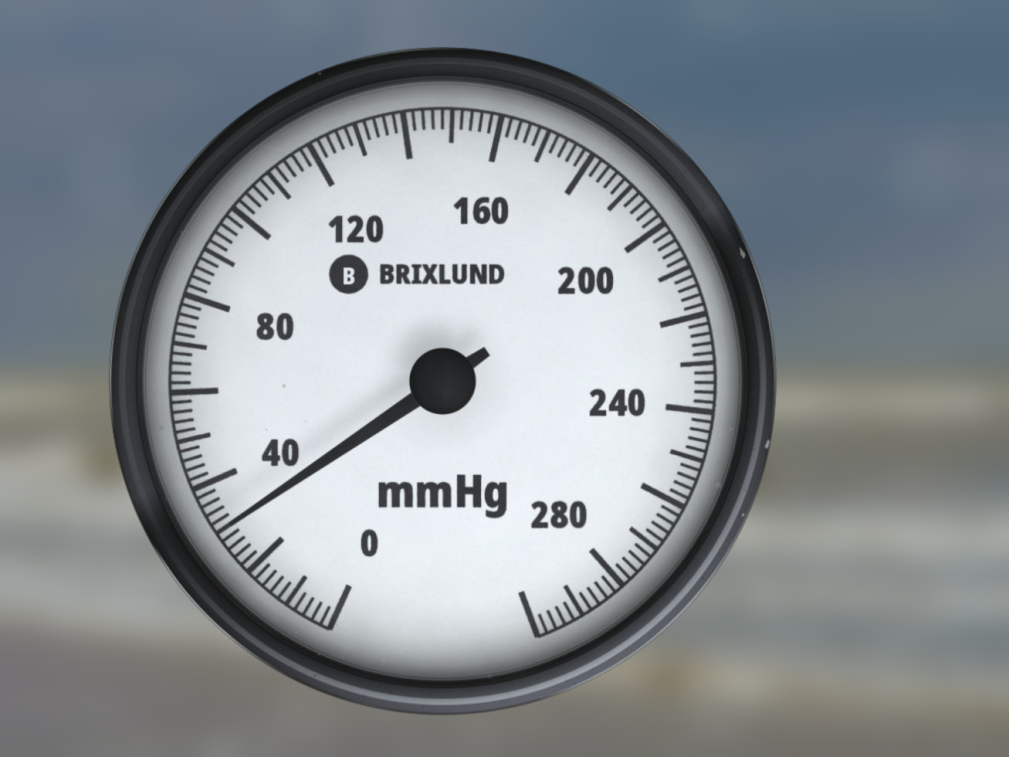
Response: 30 mmHg
